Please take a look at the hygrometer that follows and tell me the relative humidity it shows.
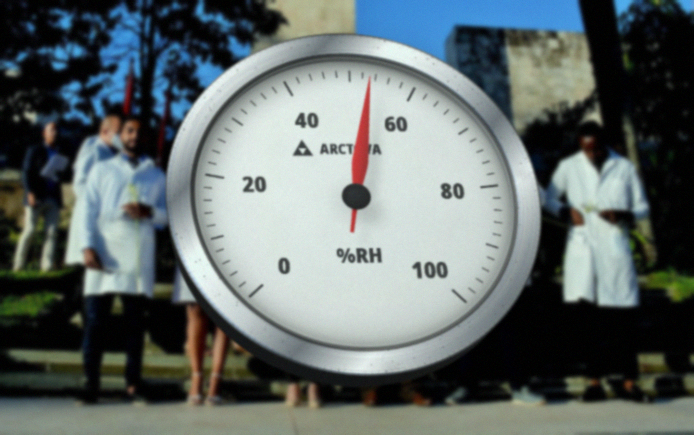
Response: 53 %
